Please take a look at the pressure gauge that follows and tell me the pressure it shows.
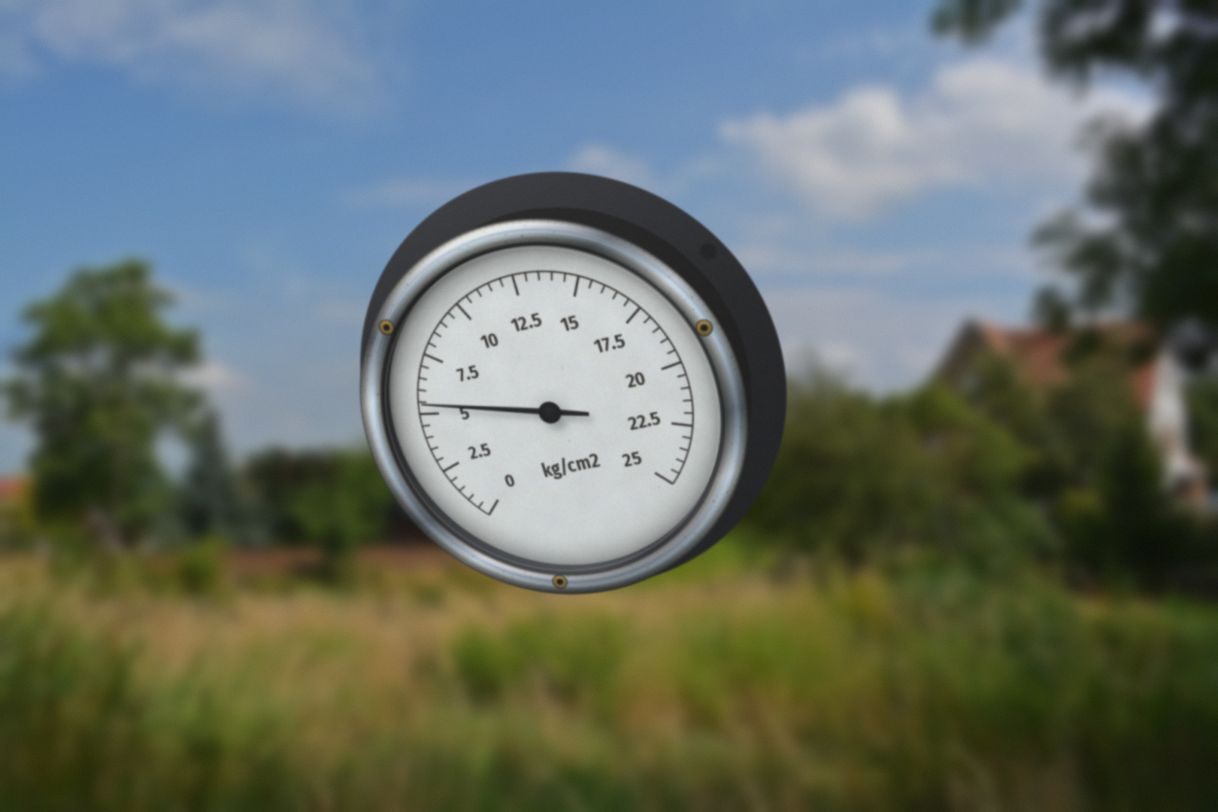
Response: 5.5 kg/cm²
